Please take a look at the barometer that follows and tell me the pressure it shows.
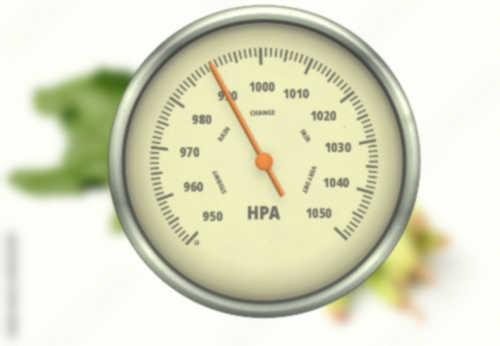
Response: 990 hPa
